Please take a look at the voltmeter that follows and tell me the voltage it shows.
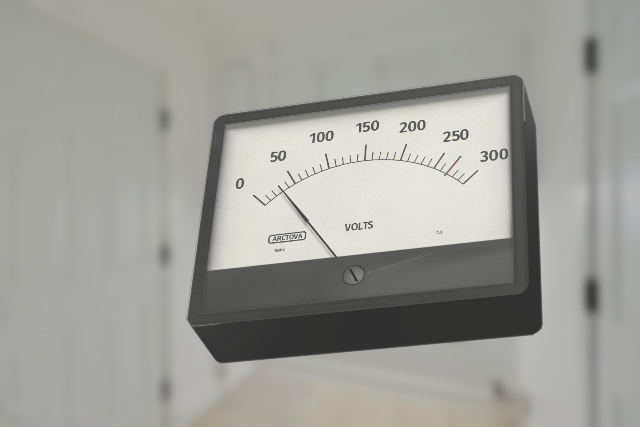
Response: 30 V
